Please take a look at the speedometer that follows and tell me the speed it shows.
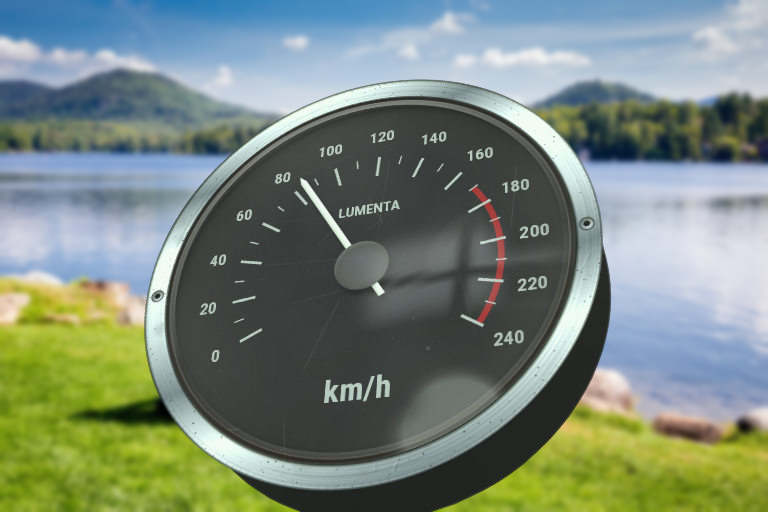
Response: 85 km/h
